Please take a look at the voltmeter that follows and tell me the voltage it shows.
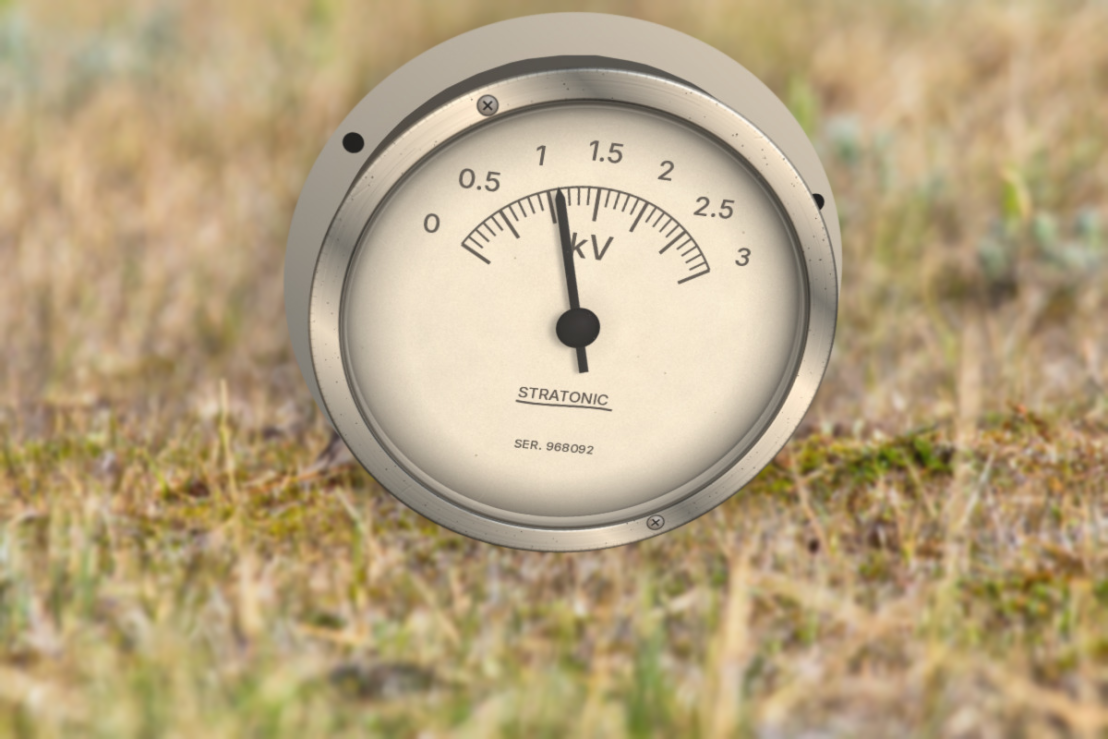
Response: 1.1 kV
